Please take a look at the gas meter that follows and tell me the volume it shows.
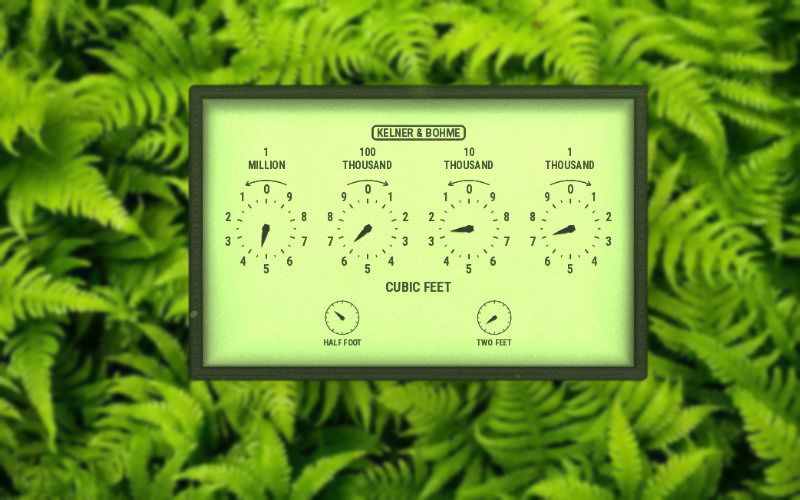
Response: 462700 ft³
